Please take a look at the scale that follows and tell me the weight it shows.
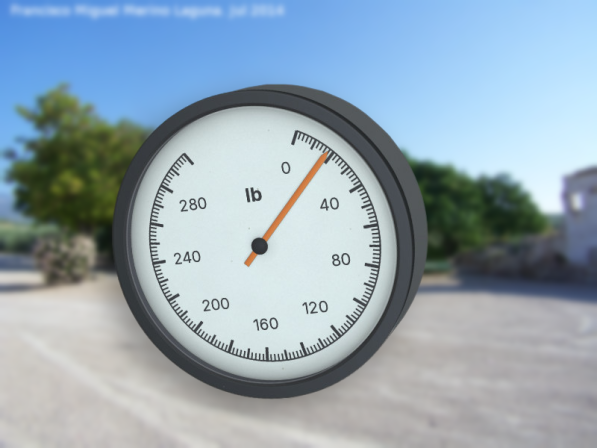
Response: 18 lb
